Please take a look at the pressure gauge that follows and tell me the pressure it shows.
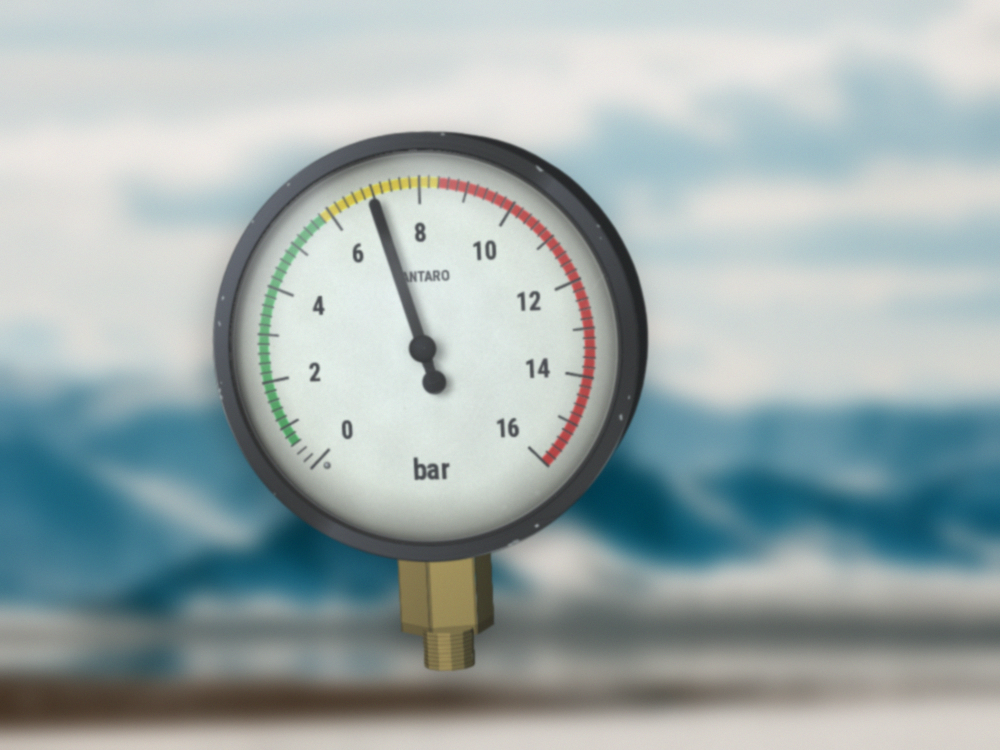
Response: 7 bar
